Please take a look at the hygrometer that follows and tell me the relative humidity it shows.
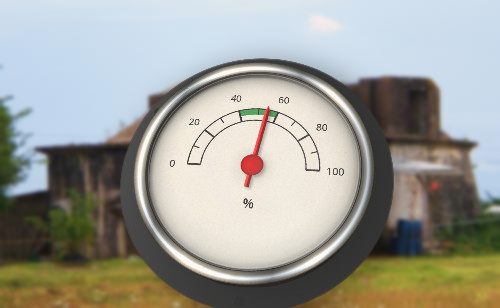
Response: 55 %
